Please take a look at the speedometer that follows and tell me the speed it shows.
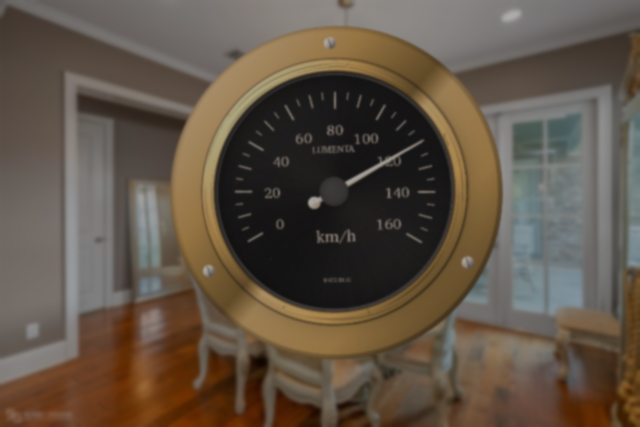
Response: 120 km/h
